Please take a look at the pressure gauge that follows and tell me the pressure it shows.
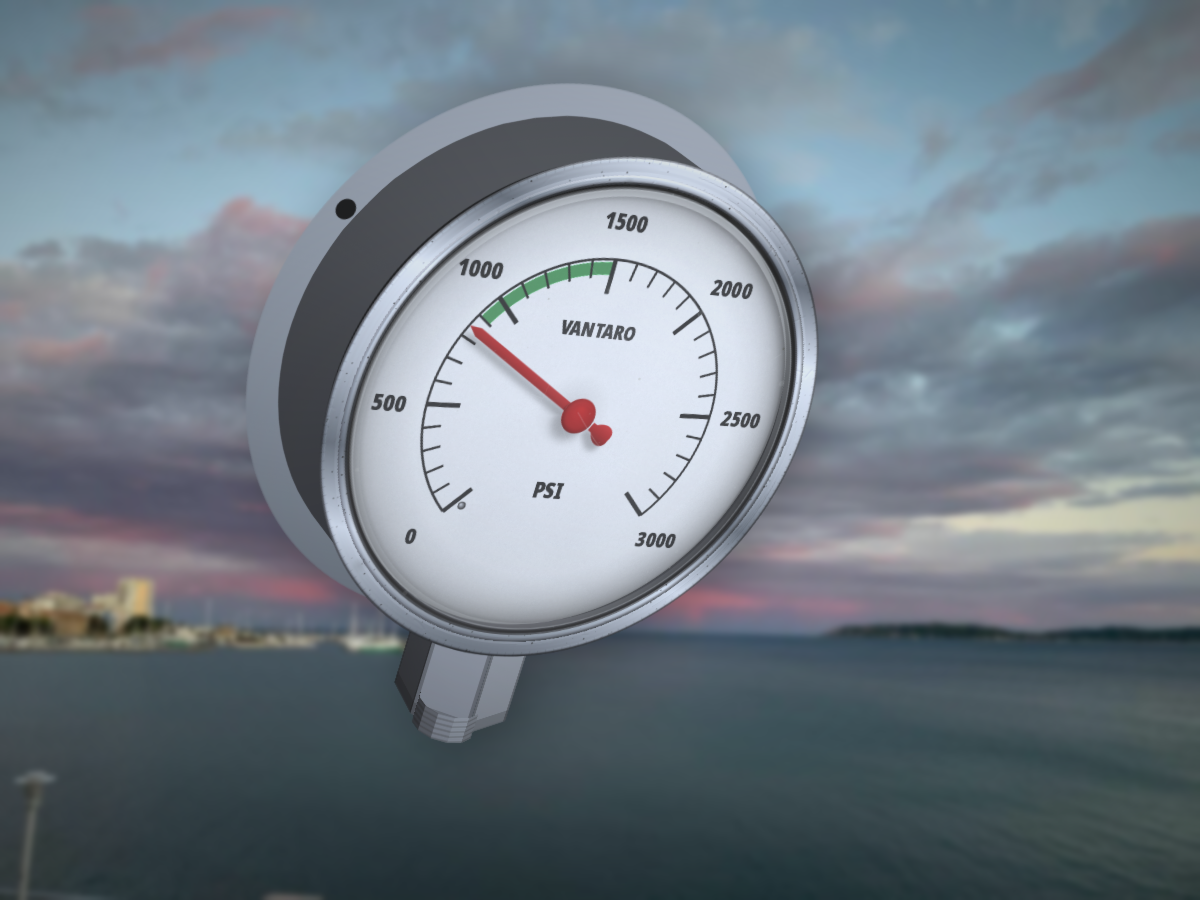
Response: 850 psi
